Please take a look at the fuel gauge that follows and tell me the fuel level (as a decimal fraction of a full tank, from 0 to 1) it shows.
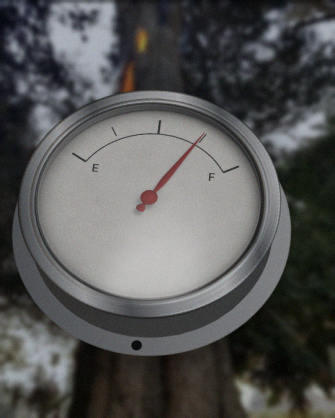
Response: 0.75
